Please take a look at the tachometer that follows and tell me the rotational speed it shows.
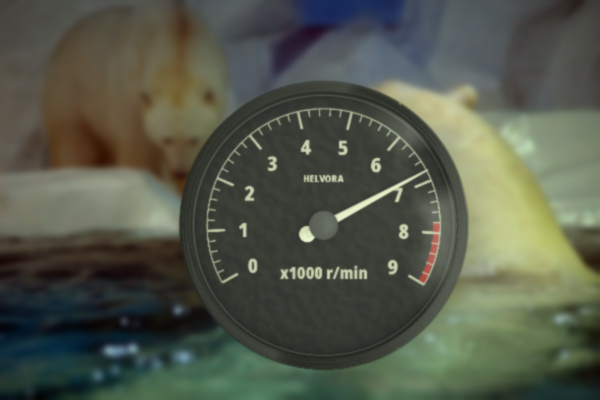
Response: 6800 rpm
